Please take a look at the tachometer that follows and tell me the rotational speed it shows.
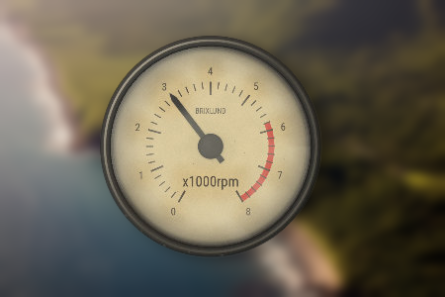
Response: 3000 rpm
